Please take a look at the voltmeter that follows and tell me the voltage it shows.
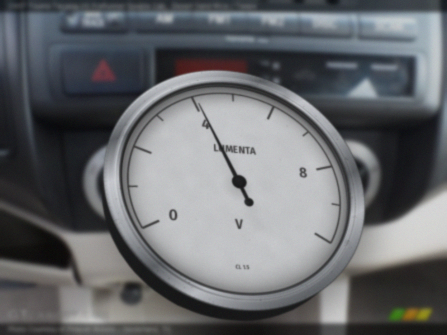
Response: 4 V
